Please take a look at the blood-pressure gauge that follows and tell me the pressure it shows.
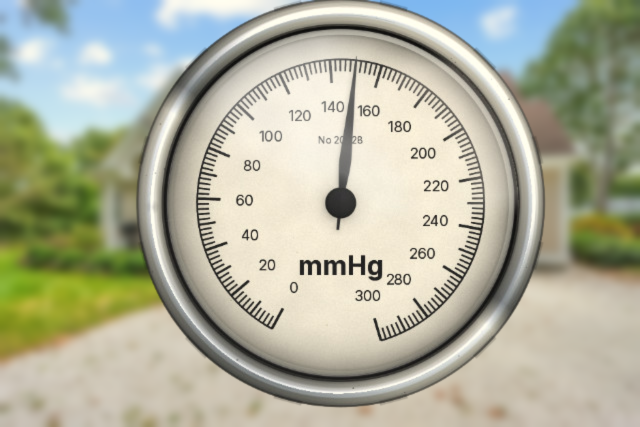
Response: 150 mmHg
